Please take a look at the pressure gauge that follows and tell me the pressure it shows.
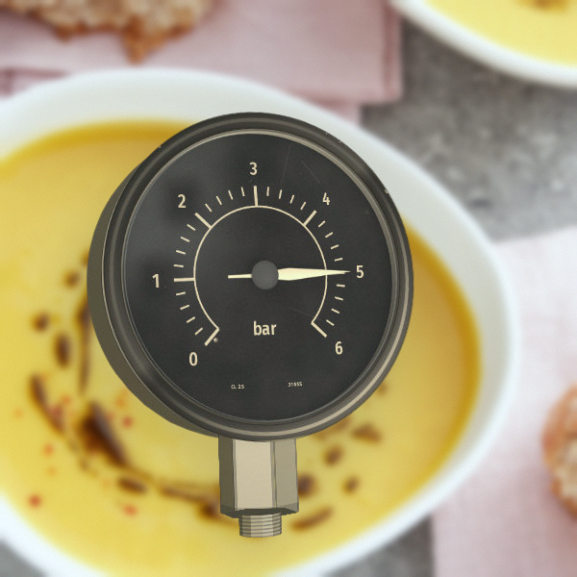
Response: 5 bar
